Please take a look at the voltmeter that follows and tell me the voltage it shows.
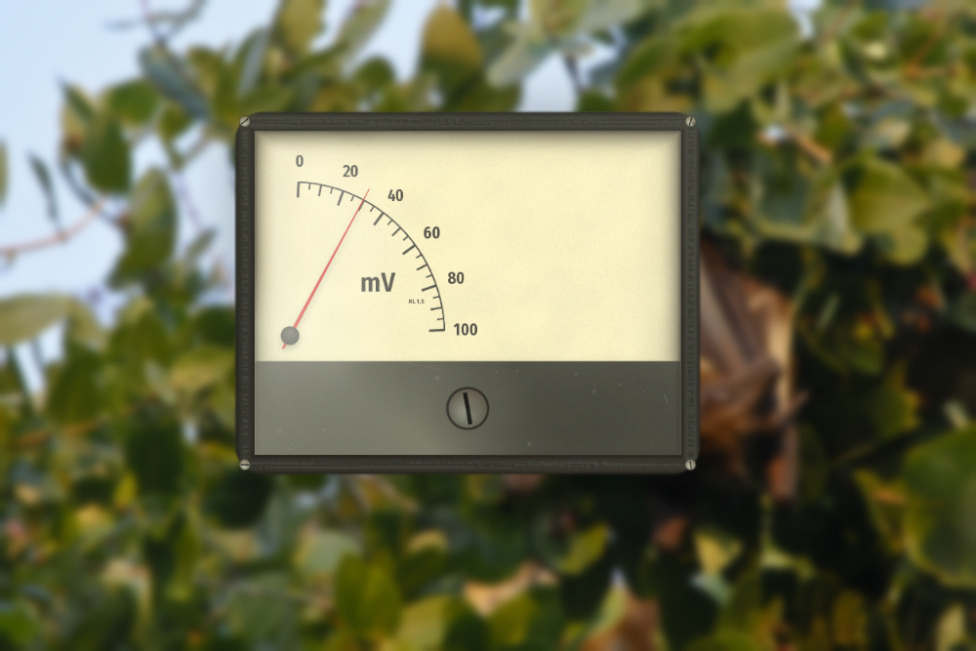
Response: 30 mV
